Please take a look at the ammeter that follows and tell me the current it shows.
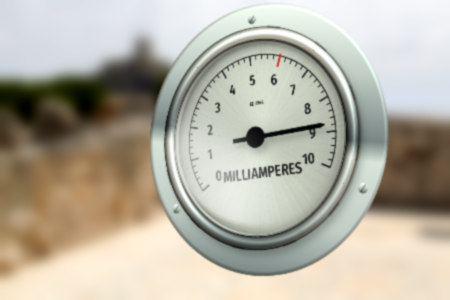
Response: 8.8 mA
